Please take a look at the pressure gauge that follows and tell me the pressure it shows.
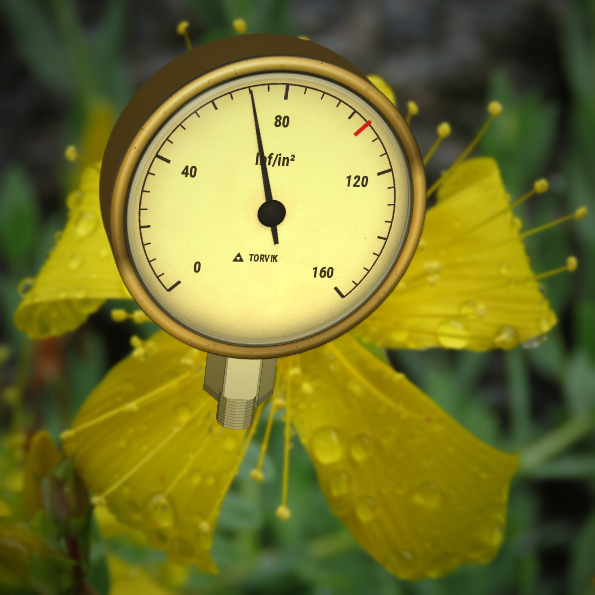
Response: 70 psi
